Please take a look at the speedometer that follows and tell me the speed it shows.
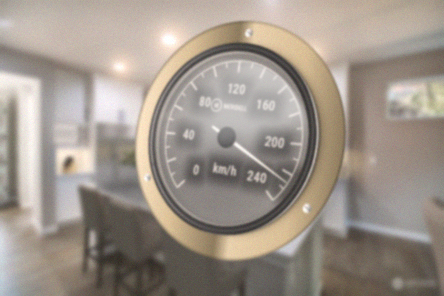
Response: 225 km/h
